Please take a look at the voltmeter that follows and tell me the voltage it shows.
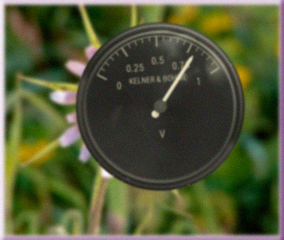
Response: 0.8 V
